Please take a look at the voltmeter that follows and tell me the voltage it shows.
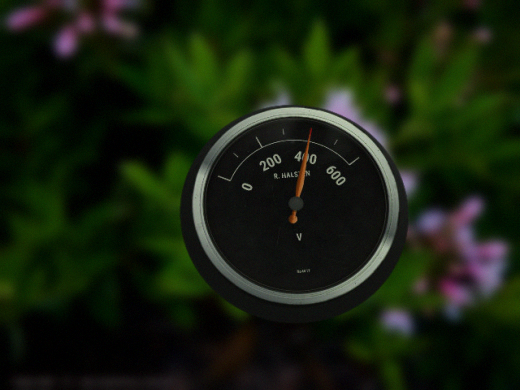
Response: 400 V
